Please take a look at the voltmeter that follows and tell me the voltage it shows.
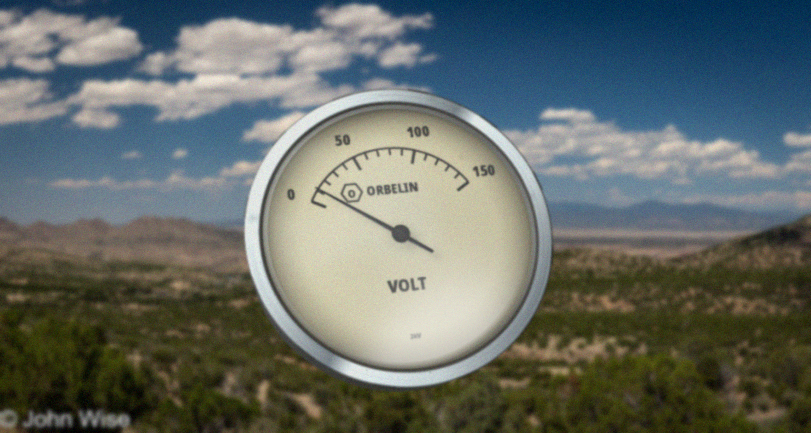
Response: 10 V
